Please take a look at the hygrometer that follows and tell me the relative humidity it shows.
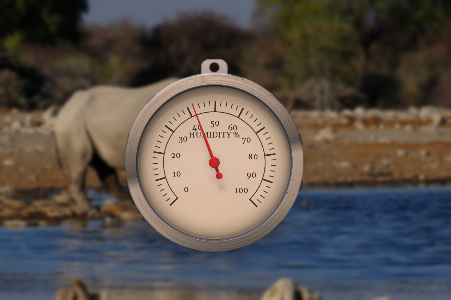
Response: 42 %
